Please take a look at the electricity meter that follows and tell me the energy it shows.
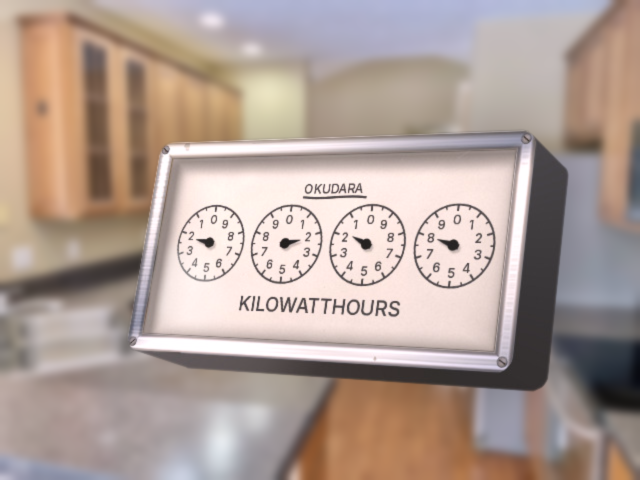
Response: 2218 kWh
